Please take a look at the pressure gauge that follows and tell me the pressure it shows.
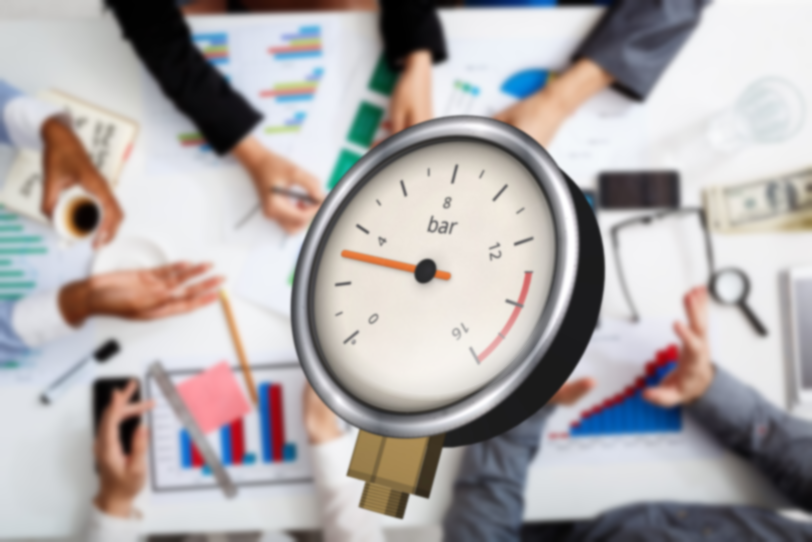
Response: 3 bar
